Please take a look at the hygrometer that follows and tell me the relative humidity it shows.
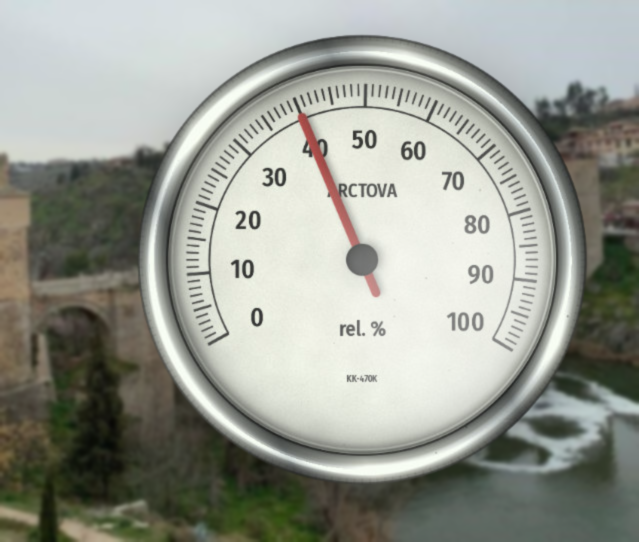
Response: 40 %
